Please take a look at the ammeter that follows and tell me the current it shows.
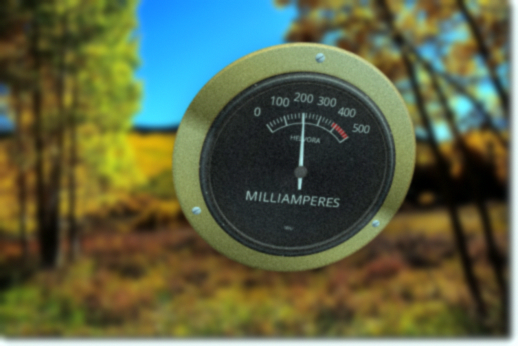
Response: 200 mA
